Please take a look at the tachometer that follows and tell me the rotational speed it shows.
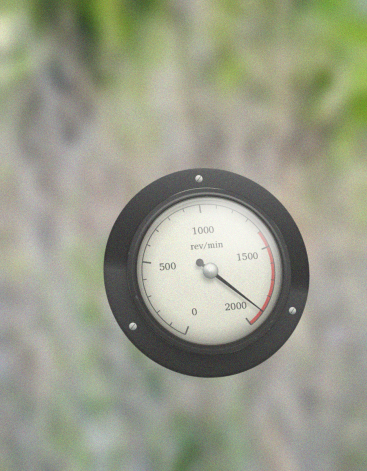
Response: 1900 rpm
